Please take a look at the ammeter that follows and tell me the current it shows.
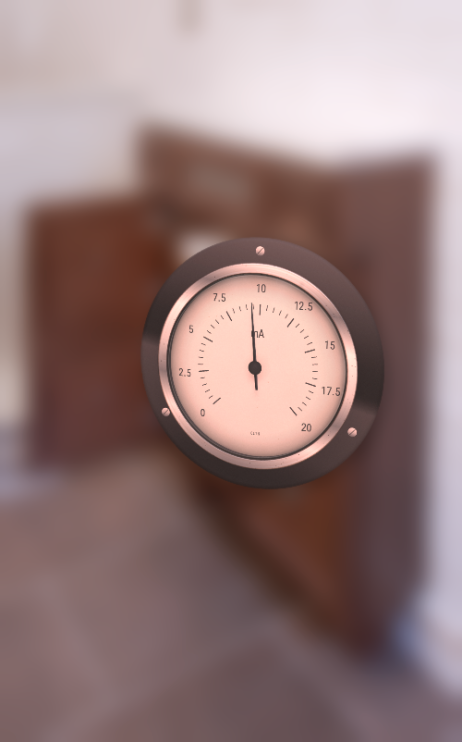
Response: 9.5 mA
